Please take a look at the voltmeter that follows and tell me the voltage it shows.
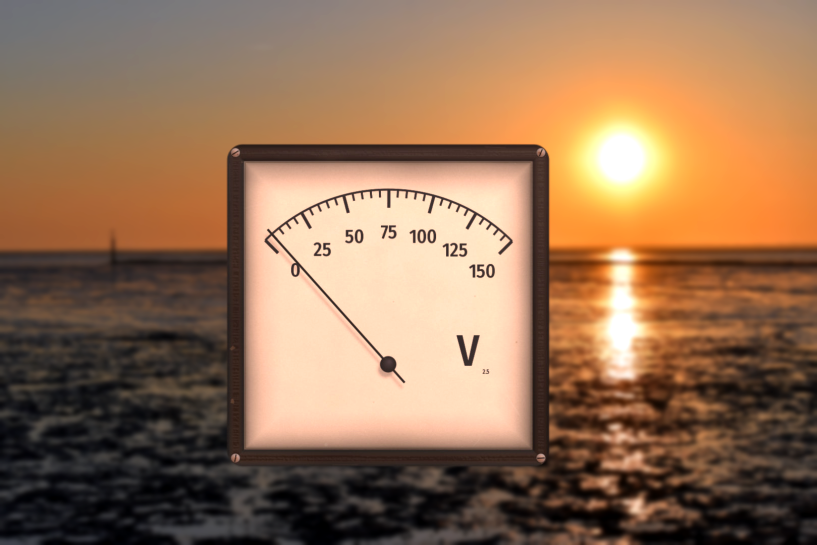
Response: 5 V
